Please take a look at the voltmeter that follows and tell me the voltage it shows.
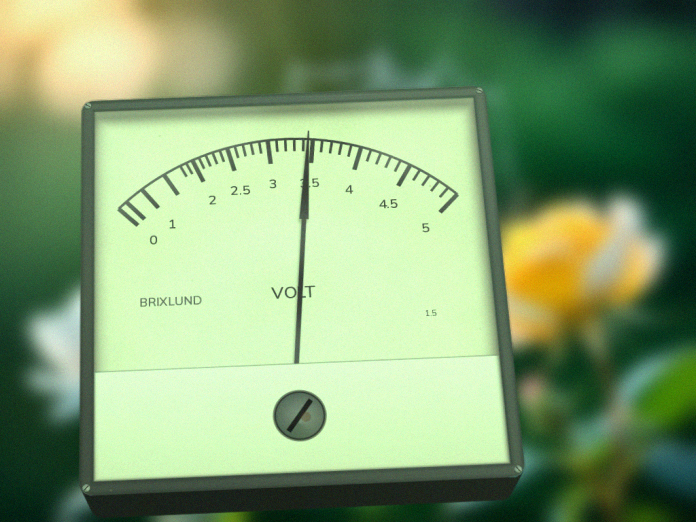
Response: 3.45 V
